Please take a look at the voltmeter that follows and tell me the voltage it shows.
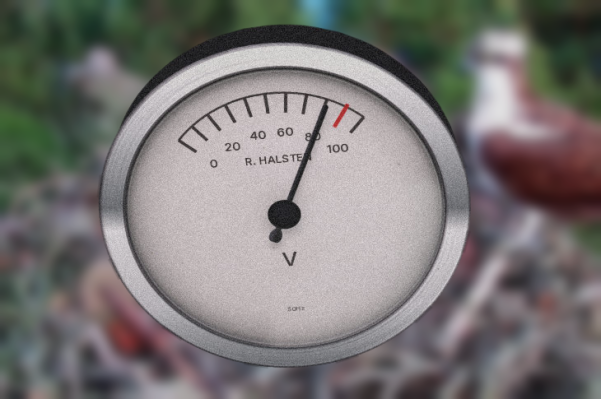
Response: 80 V
